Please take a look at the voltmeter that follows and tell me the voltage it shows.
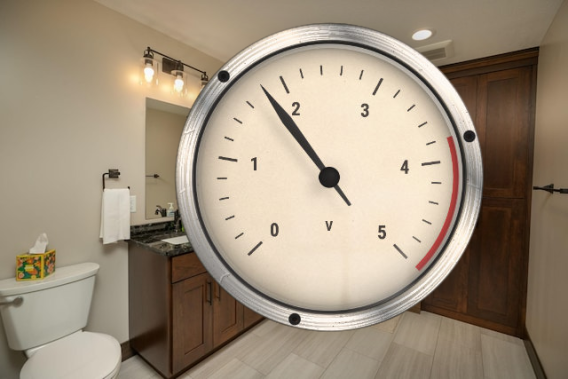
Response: 1.8 V
